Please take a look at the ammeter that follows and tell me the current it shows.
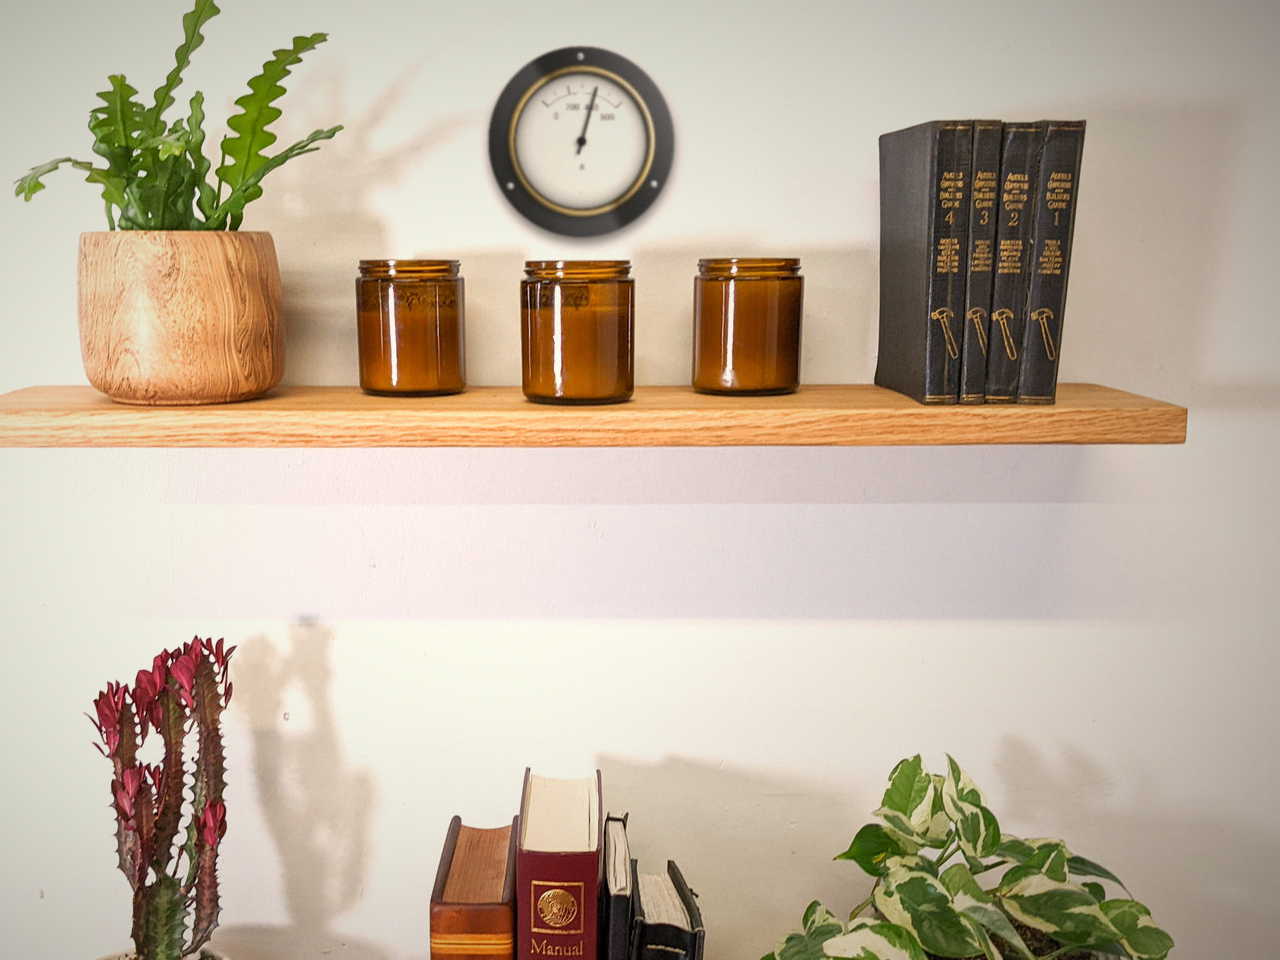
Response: 400 A
